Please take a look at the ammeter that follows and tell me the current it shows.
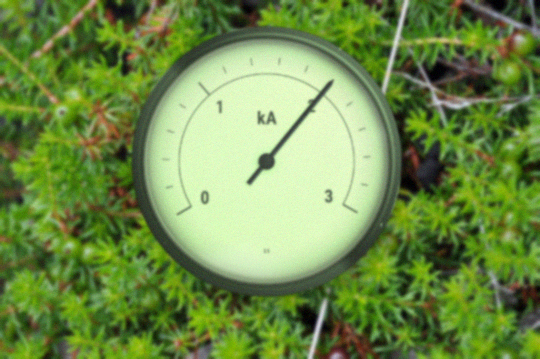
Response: 2 kA
